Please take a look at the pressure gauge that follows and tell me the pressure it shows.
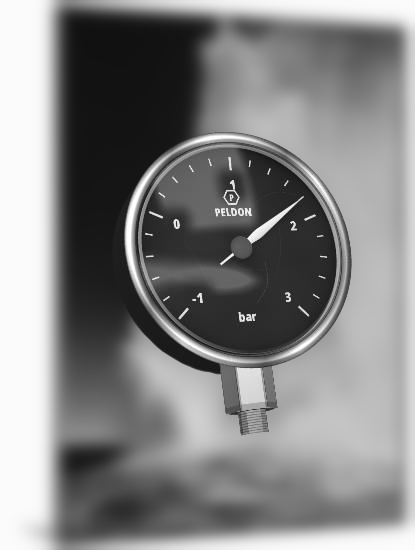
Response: 1.8 bar
